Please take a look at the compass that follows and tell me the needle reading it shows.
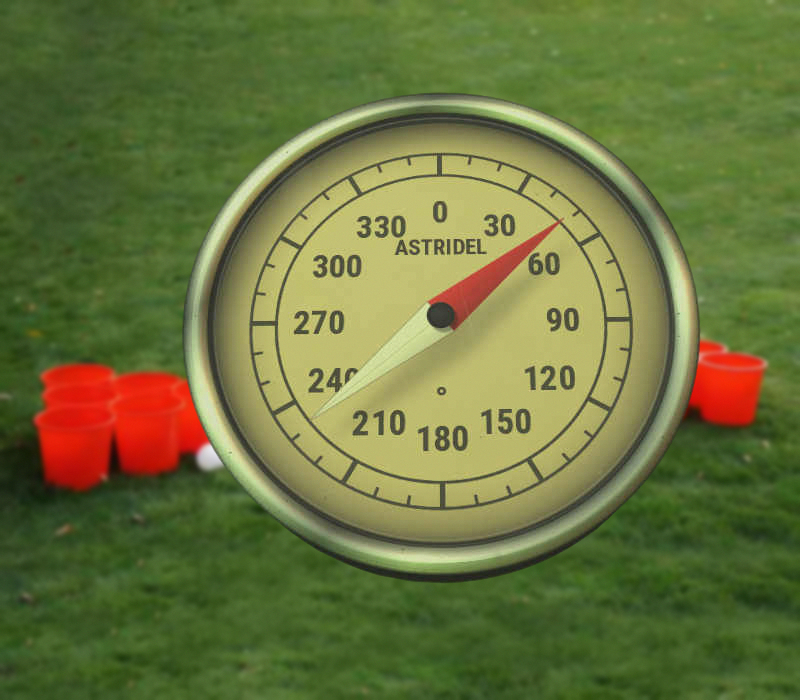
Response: 50 °
